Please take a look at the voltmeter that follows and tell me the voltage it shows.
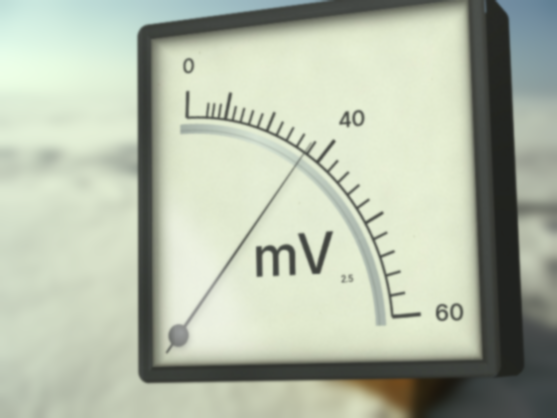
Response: 38 mV
